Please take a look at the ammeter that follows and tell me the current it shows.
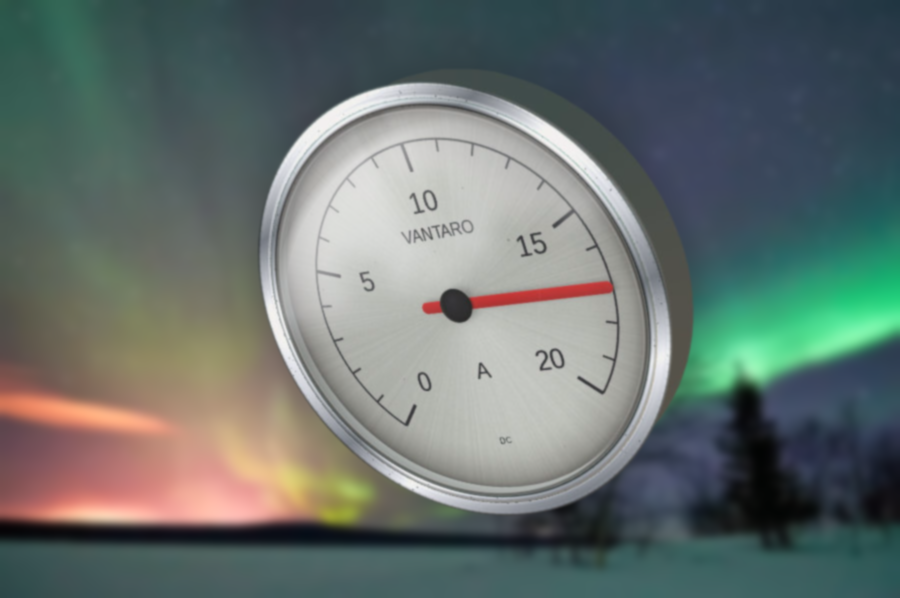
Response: 17 A
